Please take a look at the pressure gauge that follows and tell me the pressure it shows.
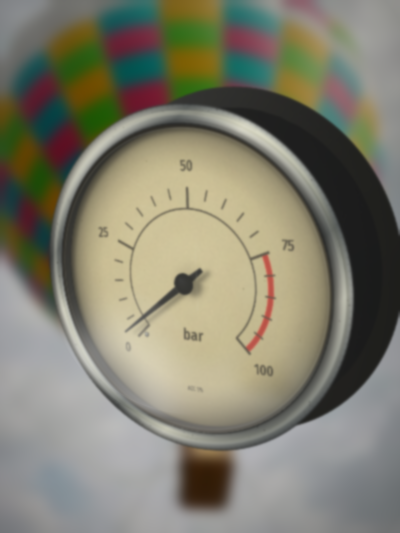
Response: 2.5 bar
